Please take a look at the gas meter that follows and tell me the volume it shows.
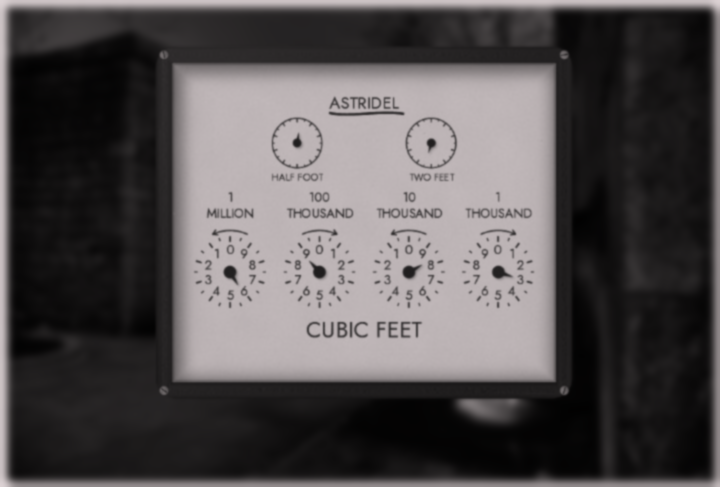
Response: 588300 ft³
